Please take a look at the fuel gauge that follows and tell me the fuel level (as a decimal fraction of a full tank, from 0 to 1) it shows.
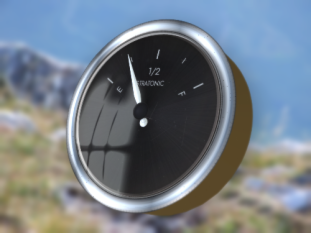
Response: 0.25
